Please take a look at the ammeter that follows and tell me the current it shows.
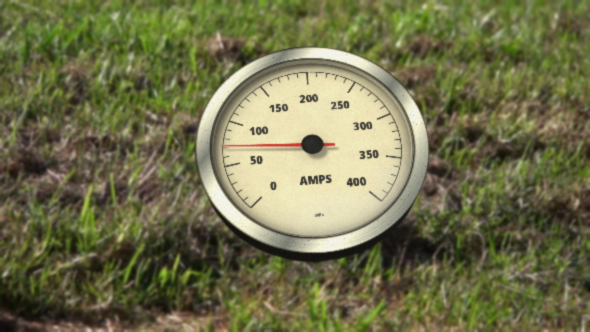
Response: 70 A
